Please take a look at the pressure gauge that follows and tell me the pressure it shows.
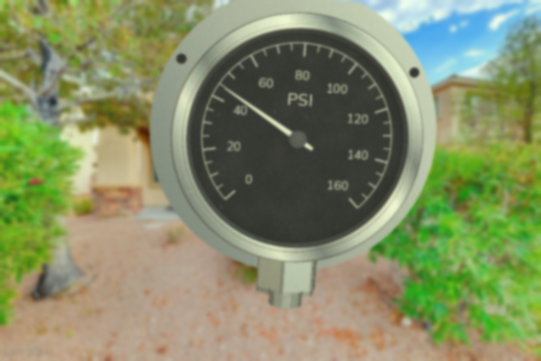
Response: 45 psi
